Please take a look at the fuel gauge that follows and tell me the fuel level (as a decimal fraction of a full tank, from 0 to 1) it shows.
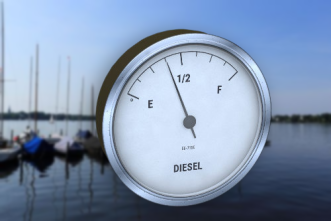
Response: 0.375
